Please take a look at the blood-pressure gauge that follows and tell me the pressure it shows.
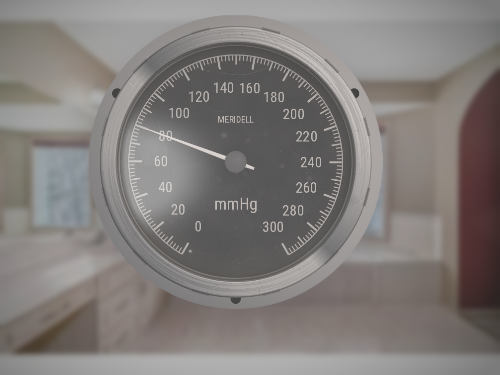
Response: 80 mmHg
